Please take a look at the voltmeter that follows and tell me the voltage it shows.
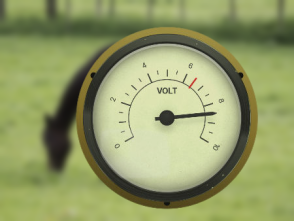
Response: 8.5 V
